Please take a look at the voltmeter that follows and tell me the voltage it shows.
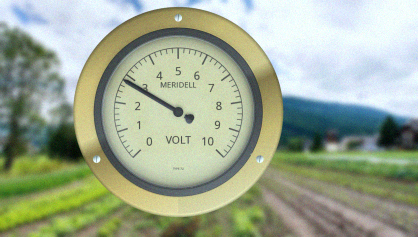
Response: 2.8 V
